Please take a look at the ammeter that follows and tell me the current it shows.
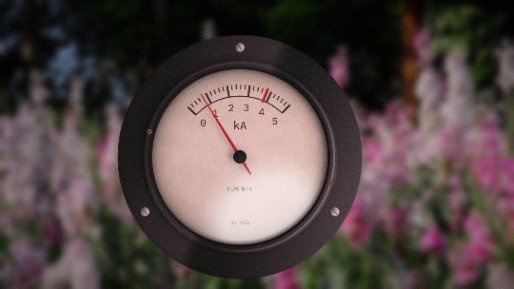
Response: 0.8 kA
